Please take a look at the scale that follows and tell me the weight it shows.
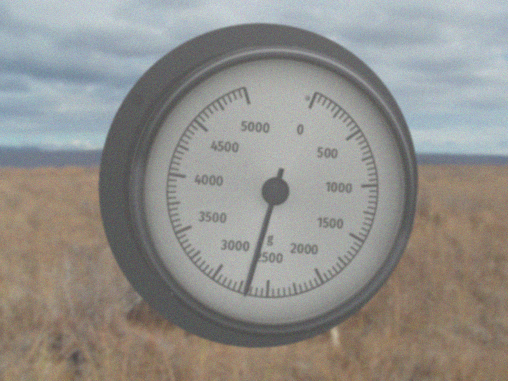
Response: 2700 g
